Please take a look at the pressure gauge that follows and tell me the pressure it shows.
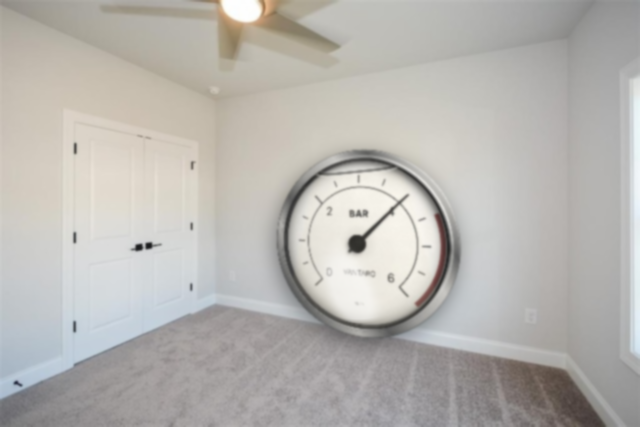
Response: 4 bar
